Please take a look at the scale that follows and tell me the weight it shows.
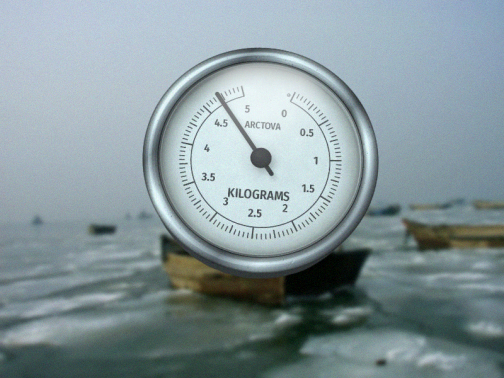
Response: 4.7 kg
